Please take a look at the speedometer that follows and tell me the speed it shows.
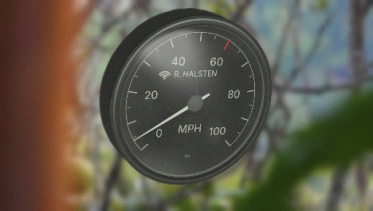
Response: 5 mph
